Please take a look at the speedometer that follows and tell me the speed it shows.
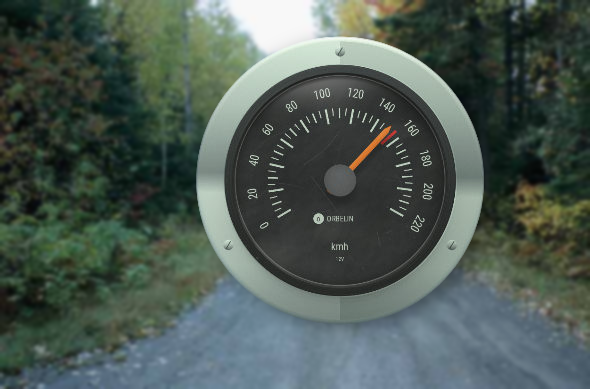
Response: 150 km/h
